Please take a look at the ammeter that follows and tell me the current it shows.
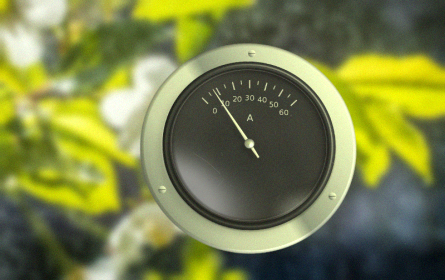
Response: 7.5 A
